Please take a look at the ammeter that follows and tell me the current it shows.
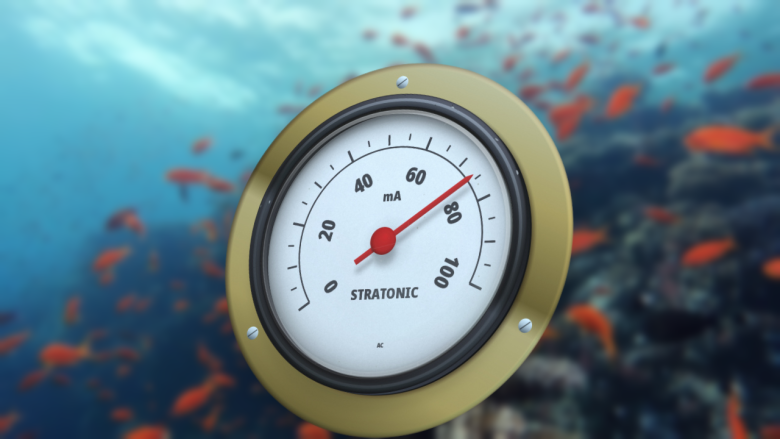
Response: 75 mA
